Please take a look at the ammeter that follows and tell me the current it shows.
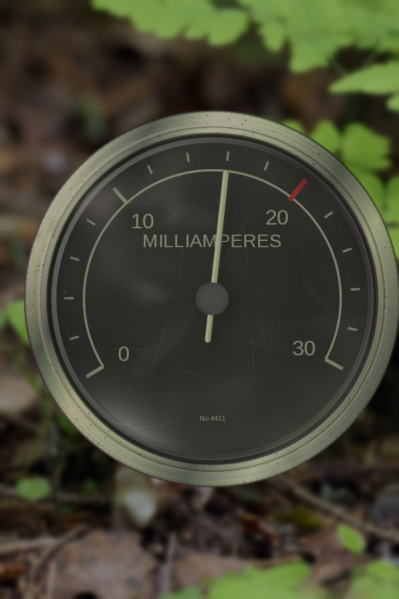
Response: 16 mA
